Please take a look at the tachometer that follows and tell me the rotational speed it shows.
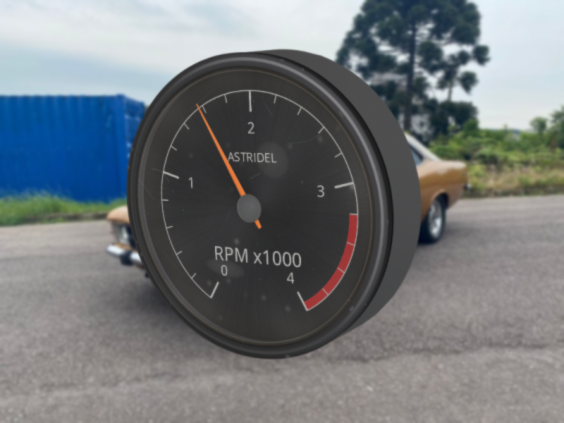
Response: 1600 rpm
